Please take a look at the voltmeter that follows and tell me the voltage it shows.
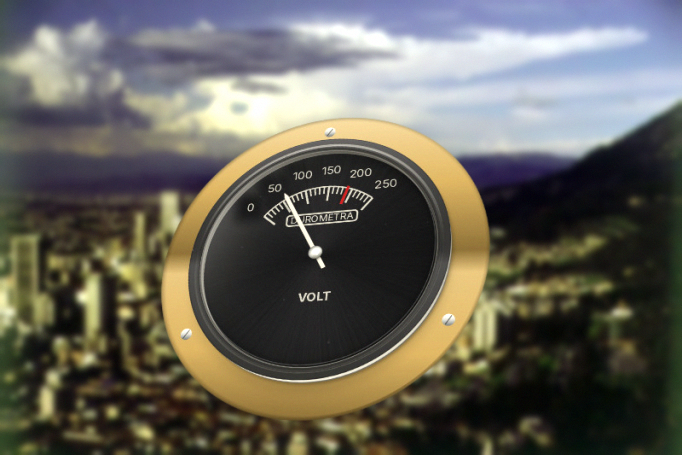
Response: 60 V
